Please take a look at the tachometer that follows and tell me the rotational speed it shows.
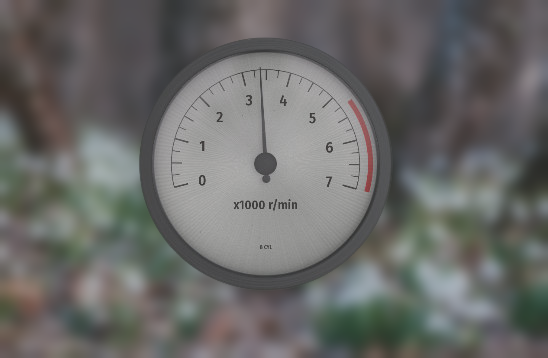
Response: 3375 rpm
